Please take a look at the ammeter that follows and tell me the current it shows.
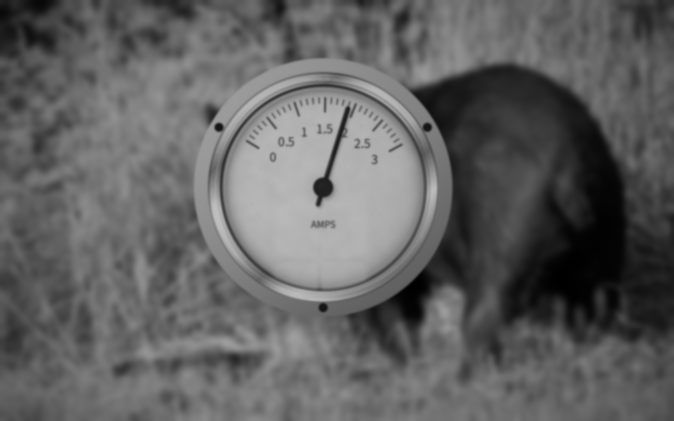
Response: 1.9 A
